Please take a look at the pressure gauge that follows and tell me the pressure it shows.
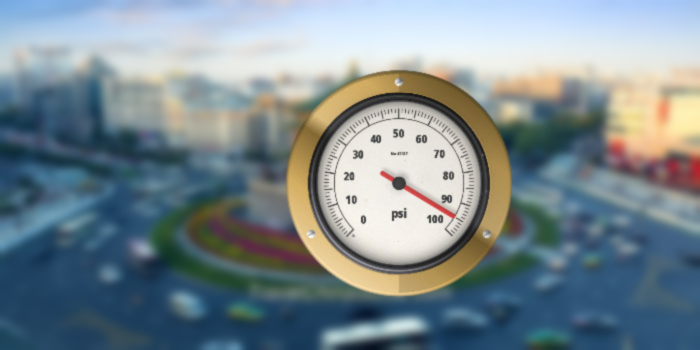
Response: 95 psi
